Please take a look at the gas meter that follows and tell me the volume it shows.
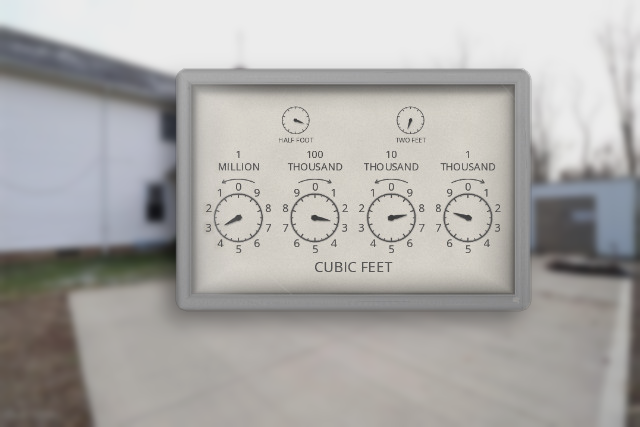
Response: 327800 ft³
